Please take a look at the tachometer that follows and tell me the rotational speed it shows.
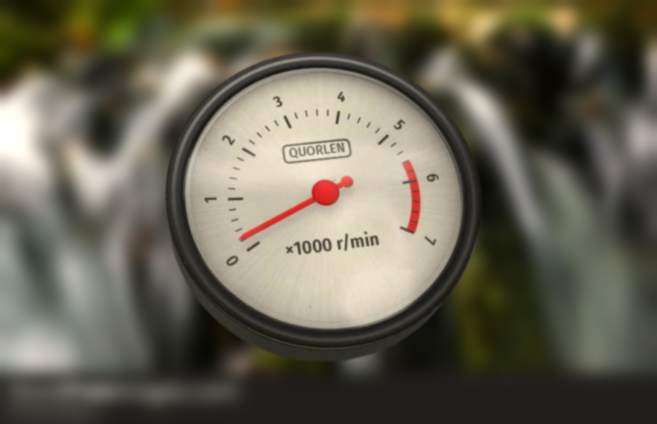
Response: 200 rpm
